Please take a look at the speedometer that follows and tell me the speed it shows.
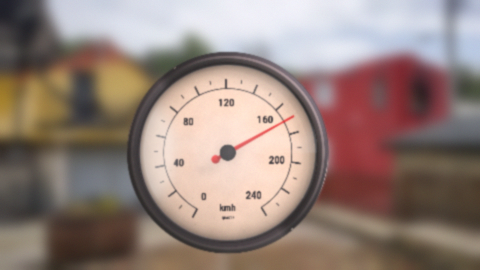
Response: 170 km/h
